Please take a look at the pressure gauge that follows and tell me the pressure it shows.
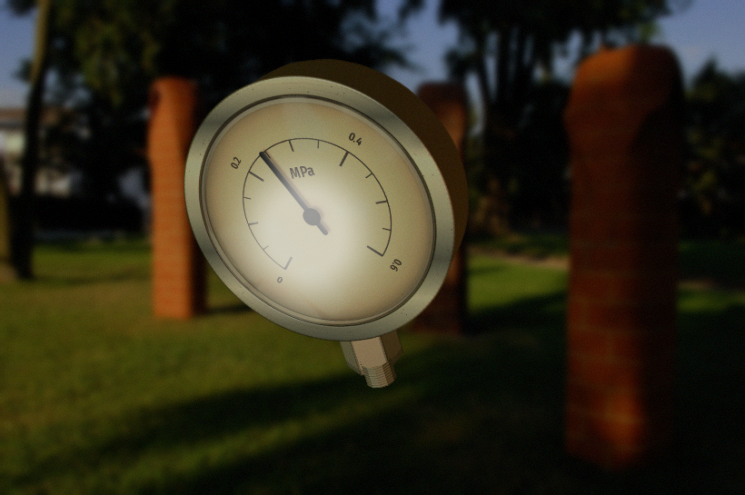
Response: 0.25 MPa
